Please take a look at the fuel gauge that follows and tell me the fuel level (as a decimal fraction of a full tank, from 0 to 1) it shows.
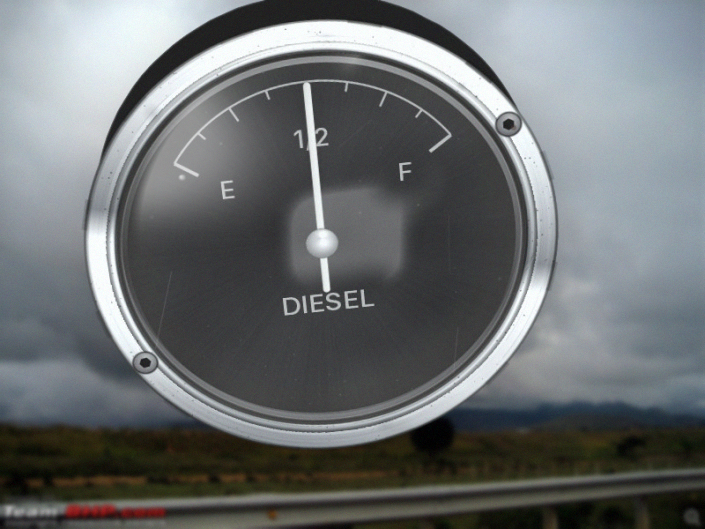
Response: 0.5
